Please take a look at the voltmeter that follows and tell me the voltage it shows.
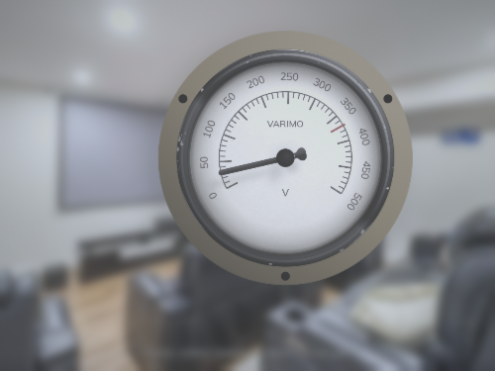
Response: 30 V
